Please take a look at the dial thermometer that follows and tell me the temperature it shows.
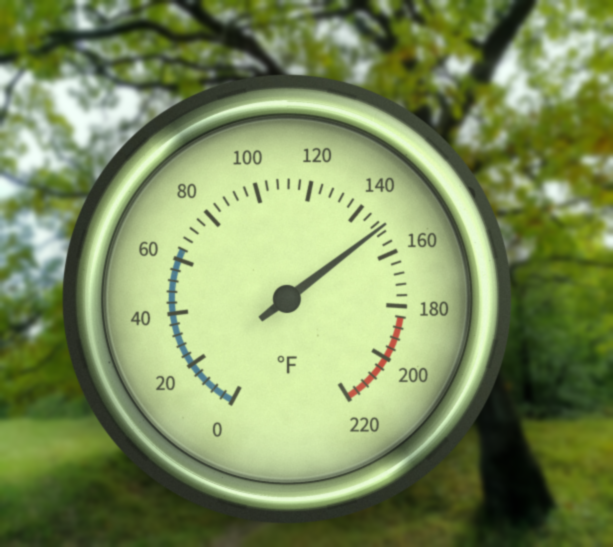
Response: 150 °F
